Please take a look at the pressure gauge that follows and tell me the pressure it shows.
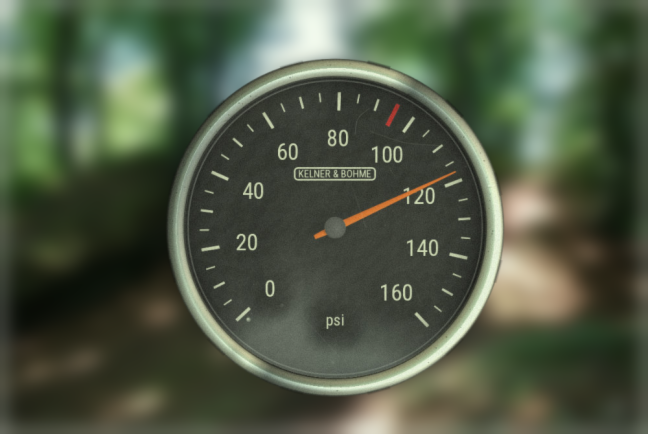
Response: 117.5 psi
